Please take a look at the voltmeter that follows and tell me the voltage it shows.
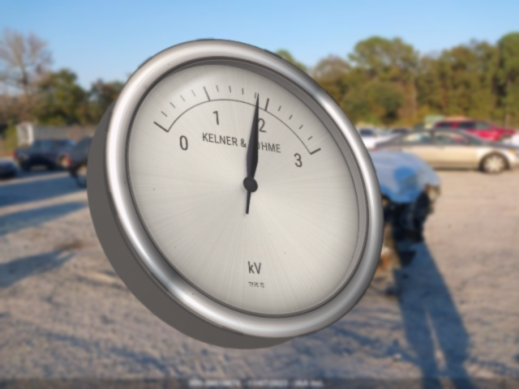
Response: 1.8 kV
